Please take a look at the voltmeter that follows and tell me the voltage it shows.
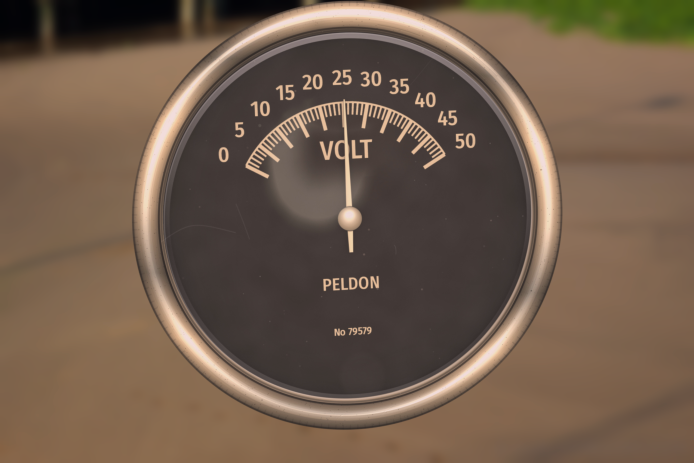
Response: 25 V
